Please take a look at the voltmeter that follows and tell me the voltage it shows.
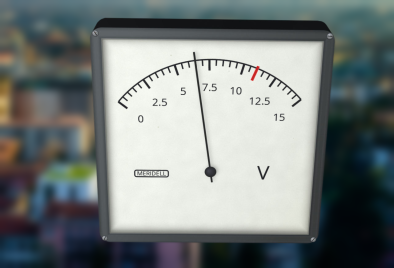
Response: 6.5 V
